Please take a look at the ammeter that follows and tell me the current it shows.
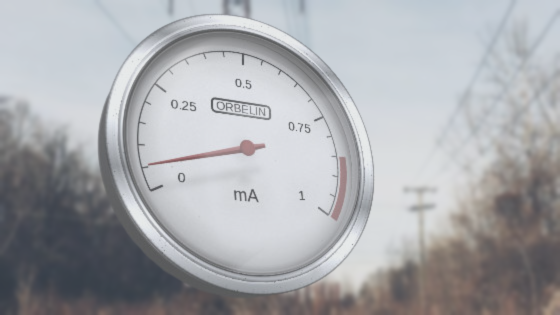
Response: 0.05 mA
